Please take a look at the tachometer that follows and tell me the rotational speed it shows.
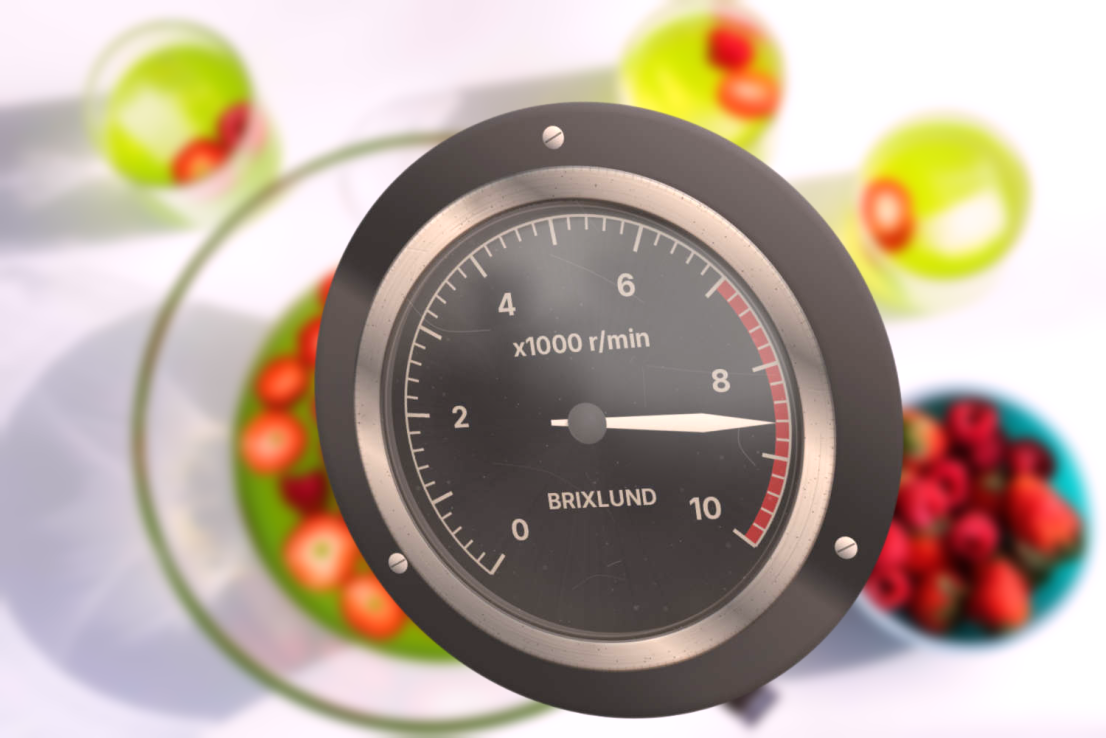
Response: 8600 rpm
